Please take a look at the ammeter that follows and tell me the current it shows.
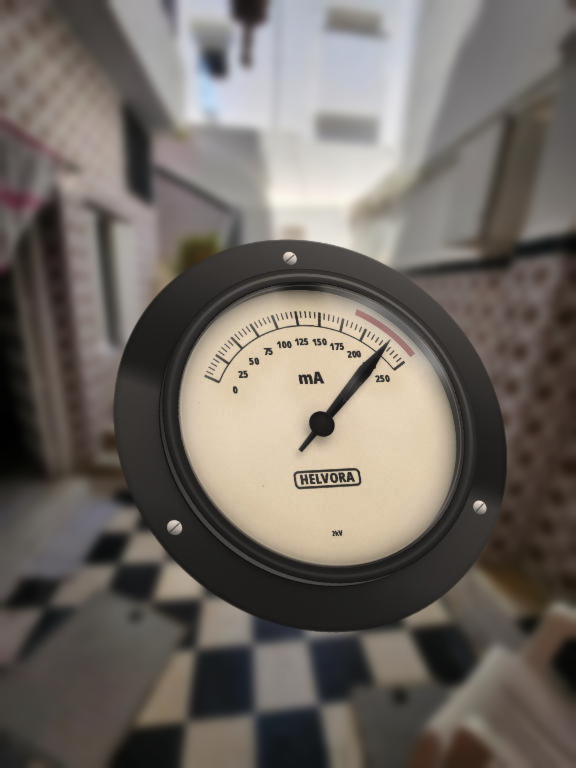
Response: 225 mA
